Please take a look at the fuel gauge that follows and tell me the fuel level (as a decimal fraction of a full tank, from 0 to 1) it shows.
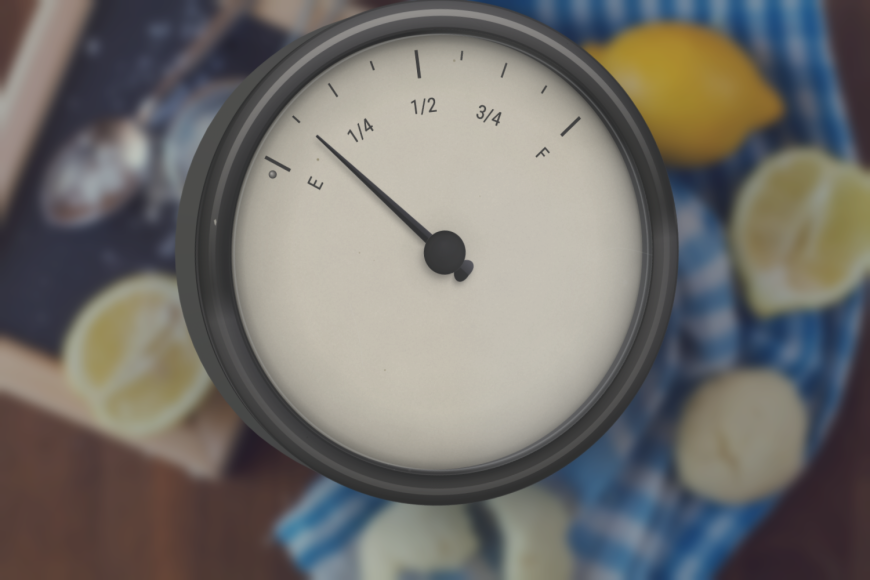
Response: 0.125
